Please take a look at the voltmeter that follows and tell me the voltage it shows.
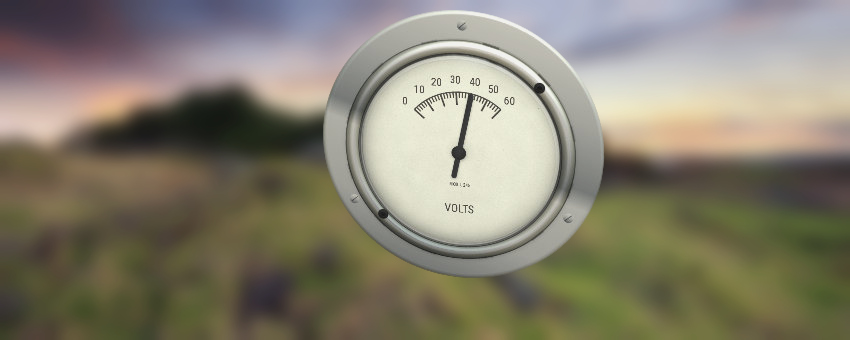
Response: 40 V
